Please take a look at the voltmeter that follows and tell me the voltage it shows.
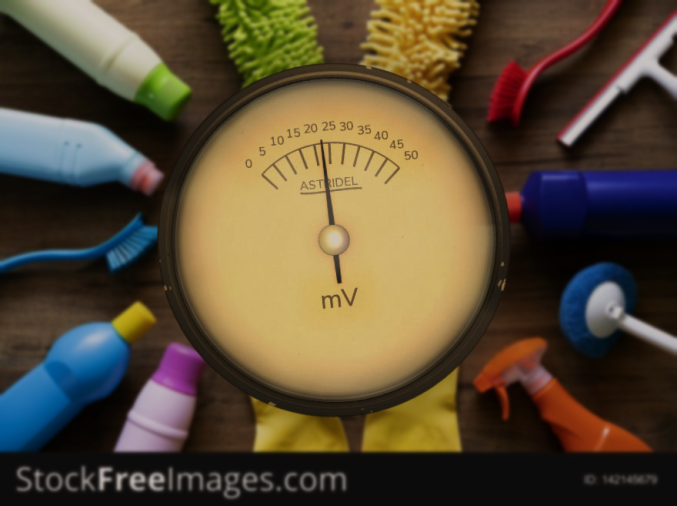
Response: 22.5 mV
